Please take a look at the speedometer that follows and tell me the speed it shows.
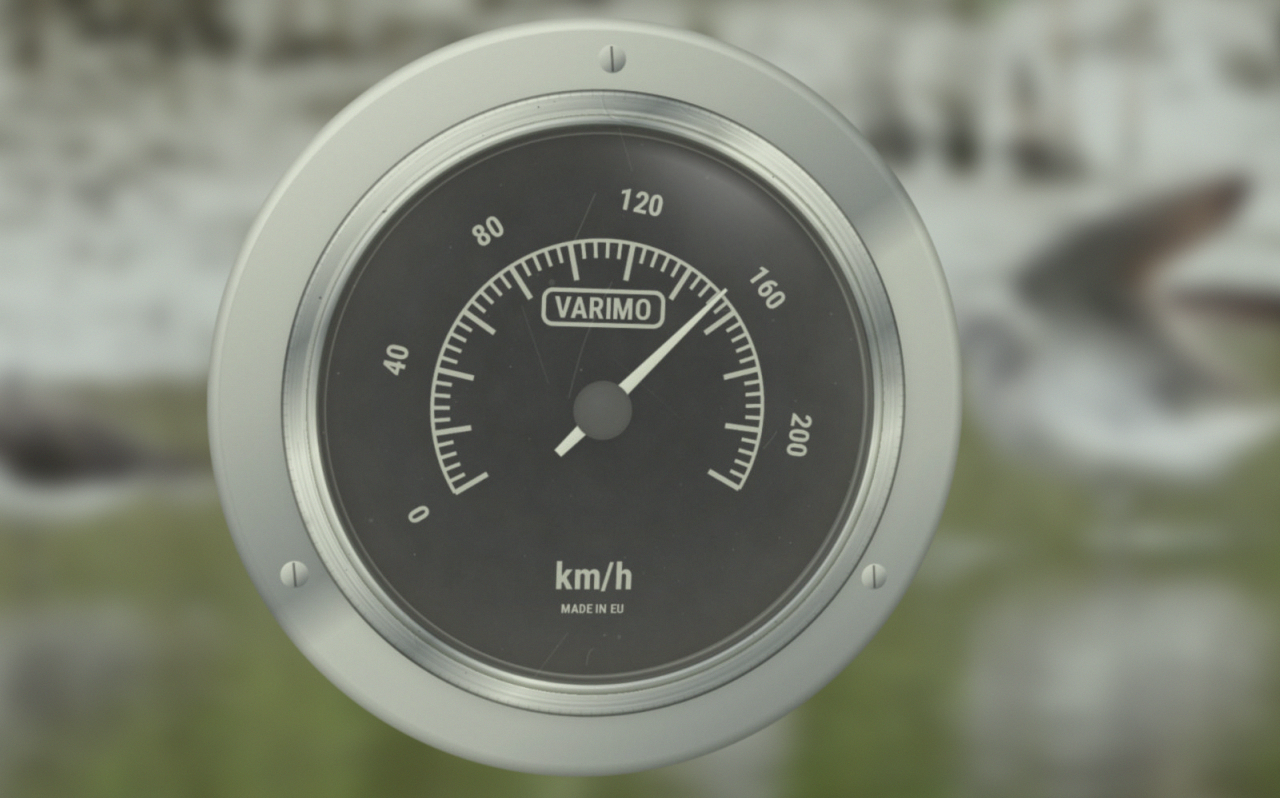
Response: 152 km/h
